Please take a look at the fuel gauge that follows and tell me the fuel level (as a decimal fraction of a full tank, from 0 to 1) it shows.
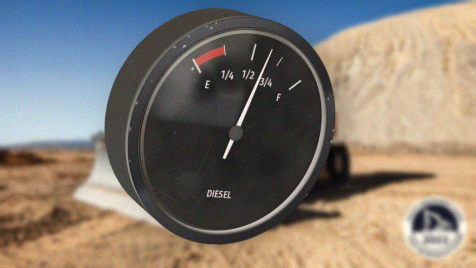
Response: 0.625
